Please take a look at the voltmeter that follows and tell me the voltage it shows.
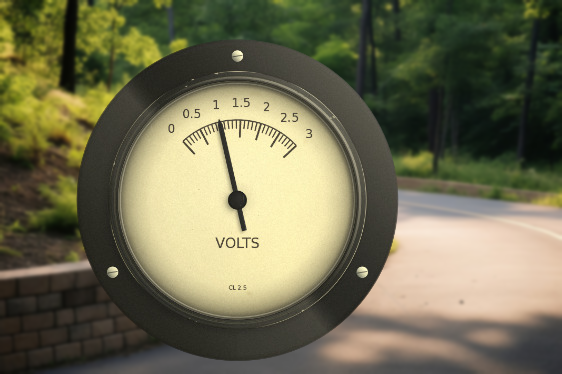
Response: 1 V
